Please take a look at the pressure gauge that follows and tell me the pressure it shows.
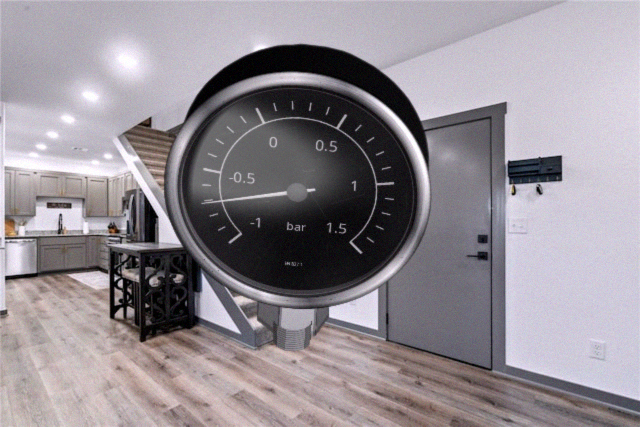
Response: -0.7 bar
